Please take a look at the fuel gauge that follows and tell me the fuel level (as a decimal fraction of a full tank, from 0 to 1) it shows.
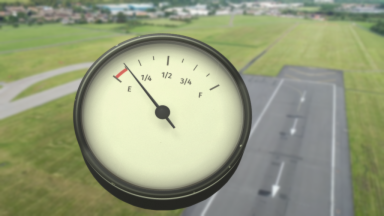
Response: 0.125
